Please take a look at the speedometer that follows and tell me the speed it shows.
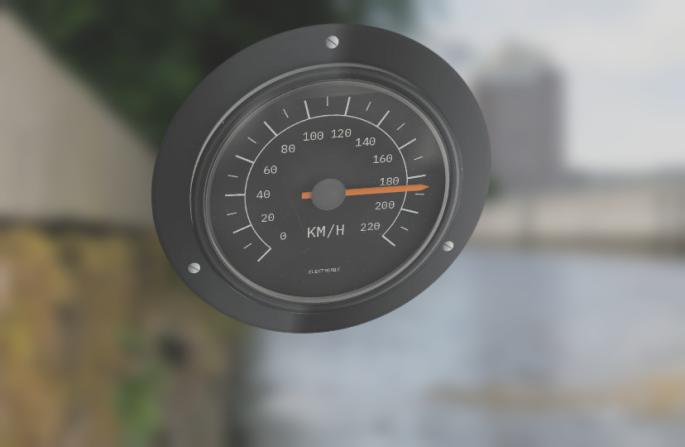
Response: 185 km/h
